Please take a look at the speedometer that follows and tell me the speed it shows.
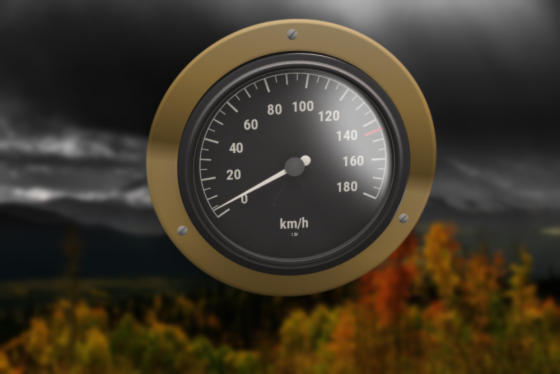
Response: 5 km/h
